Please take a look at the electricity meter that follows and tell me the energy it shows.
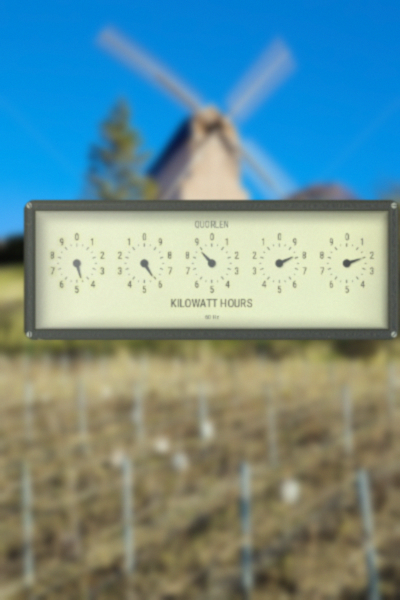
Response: 45882 kWh
